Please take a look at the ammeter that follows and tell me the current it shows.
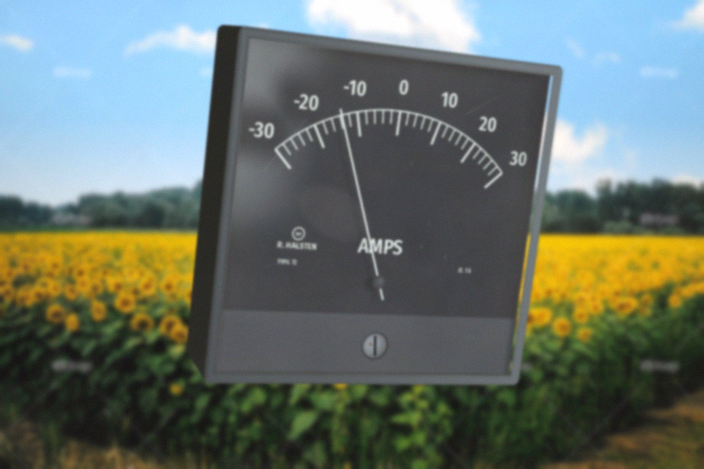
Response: -14 A
